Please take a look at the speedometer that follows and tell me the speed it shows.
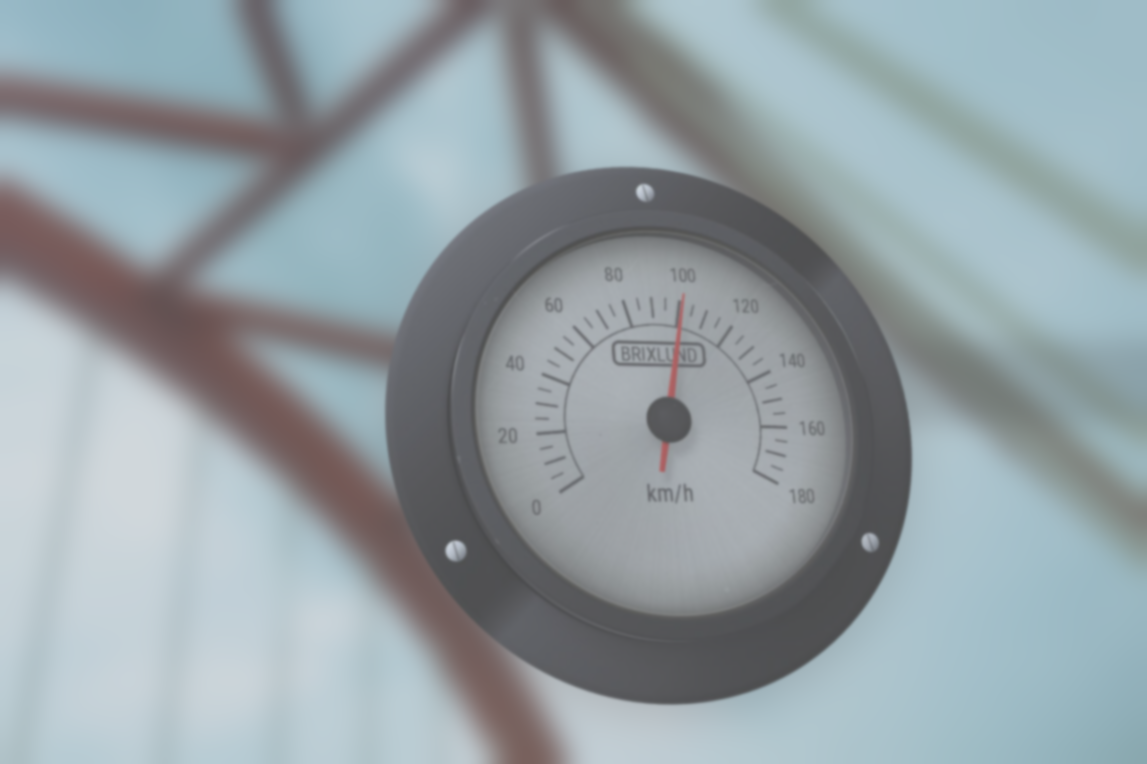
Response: 100 km/h
